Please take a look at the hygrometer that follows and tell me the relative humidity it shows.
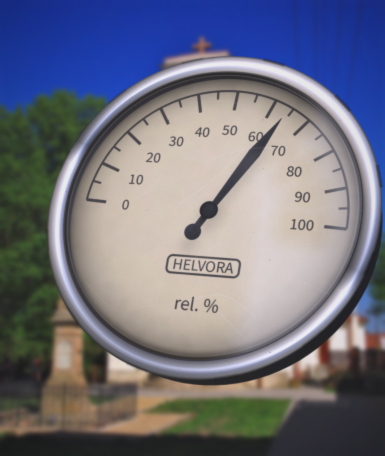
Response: 65 %
